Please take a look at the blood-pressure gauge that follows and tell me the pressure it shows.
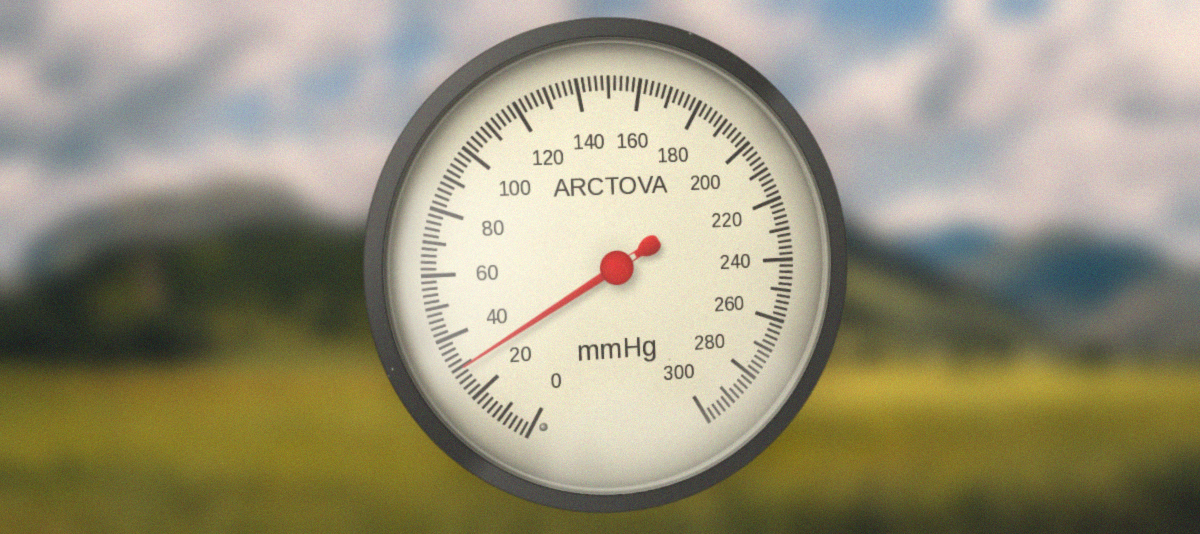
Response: 30 mmHg
